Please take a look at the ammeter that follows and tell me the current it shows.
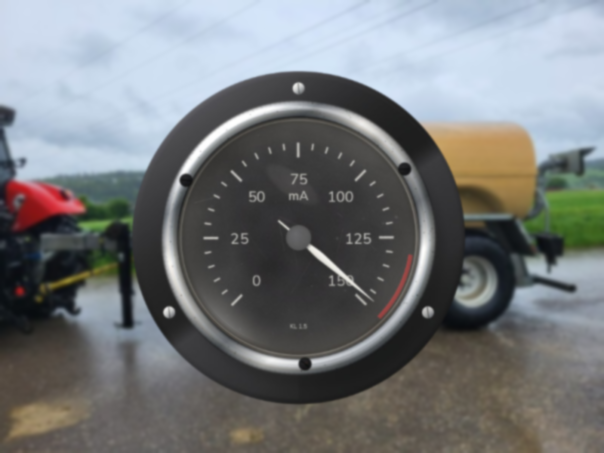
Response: 147.5 mA
